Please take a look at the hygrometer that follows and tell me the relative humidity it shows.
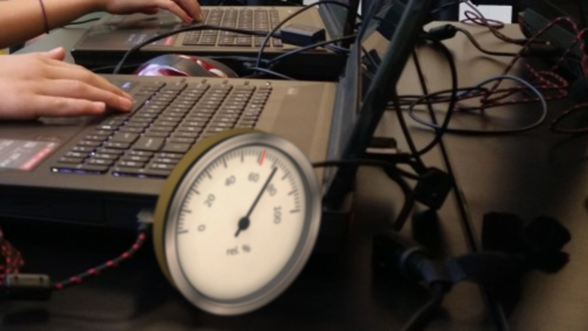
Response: 70 %
